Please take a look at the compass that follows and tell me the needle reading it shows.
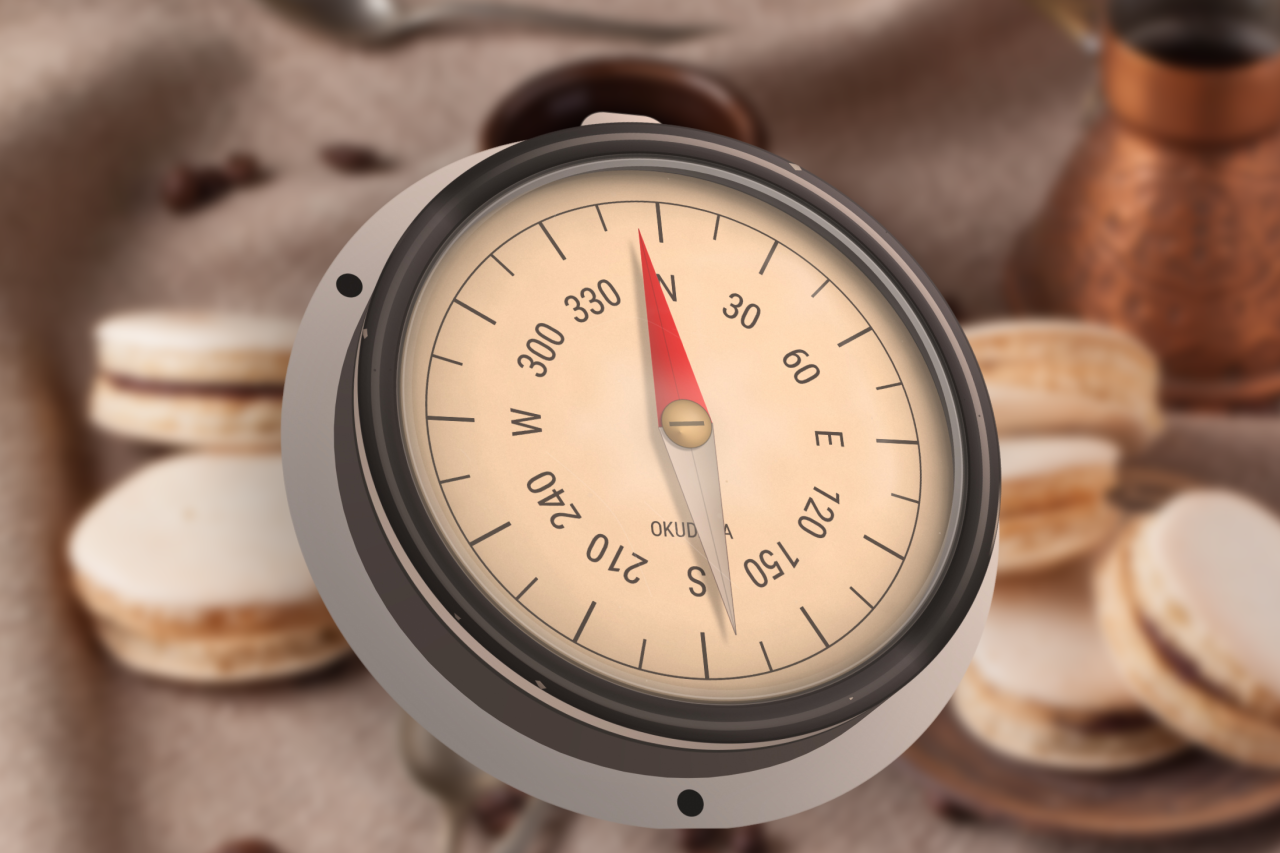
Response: 352.5 °
